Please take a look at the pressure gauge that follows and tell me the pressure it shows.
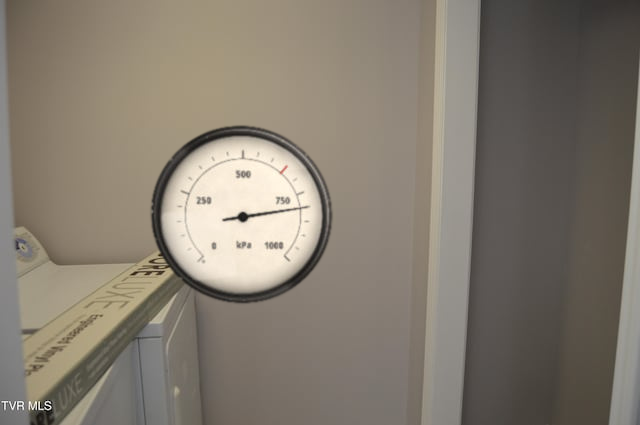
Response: 800 kPa
